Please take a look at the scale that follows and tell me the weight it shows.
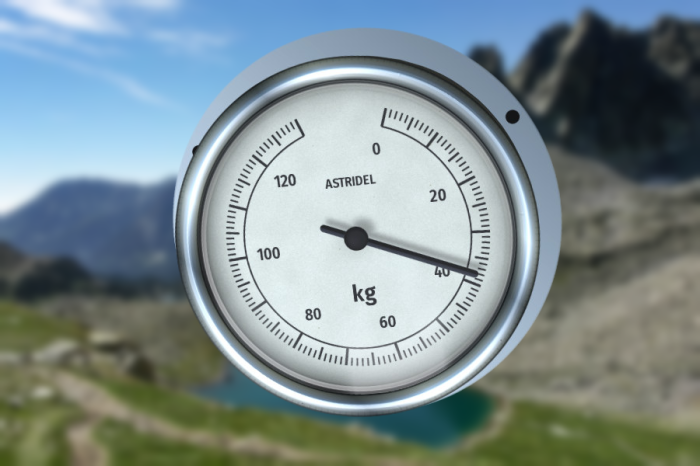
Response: 38 kg
